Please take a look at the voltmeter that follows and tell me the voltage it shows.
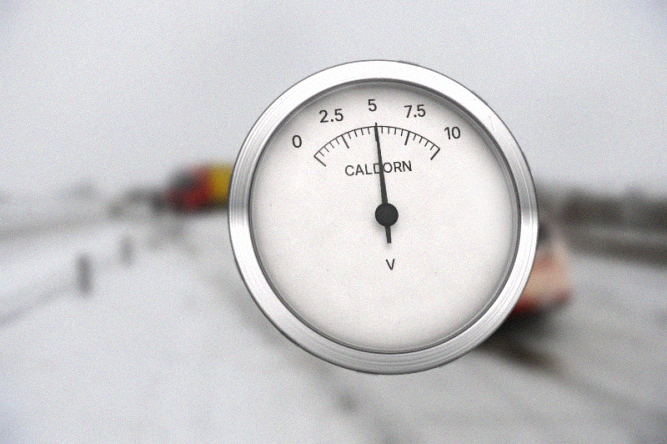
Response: 5 V
